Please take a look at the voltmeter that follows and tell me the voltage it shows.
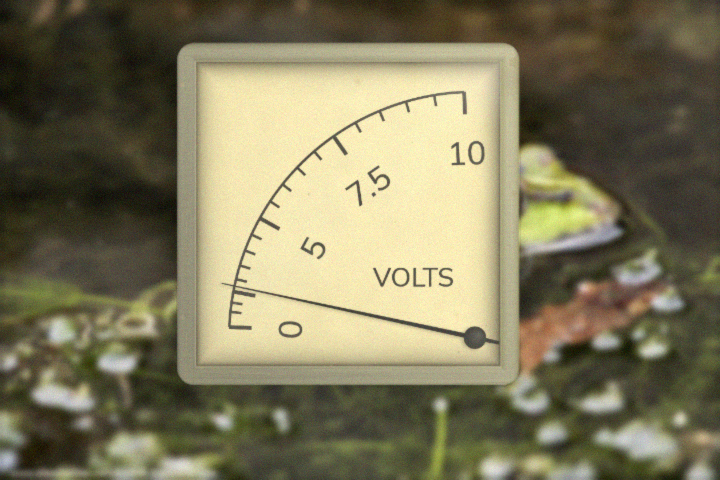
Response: 2.75 V
